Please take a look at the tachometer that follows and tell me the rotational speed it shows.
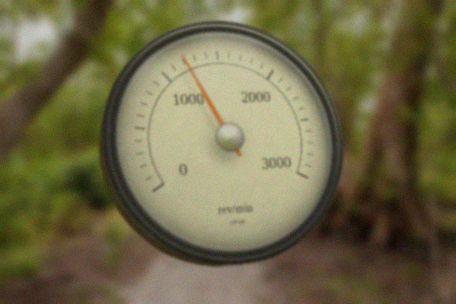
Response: 1200 rpm
